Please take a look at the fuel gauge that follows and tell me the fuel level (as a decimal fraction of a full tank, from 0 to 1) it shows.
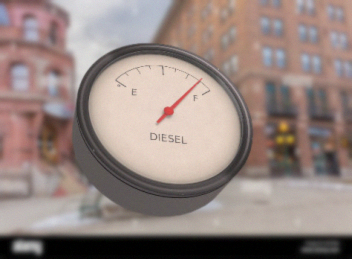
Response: 0.875
